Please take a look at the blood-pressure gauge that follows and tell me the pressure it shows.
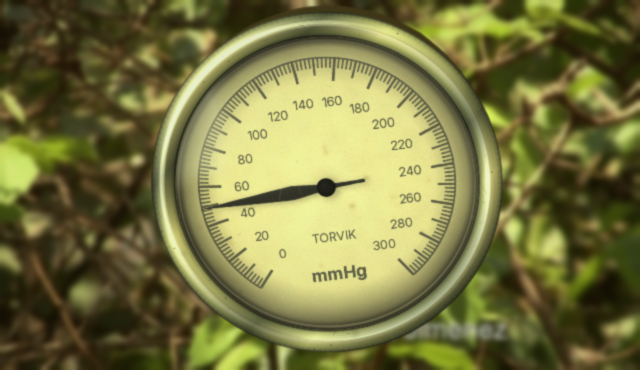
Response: 50 mmHg
